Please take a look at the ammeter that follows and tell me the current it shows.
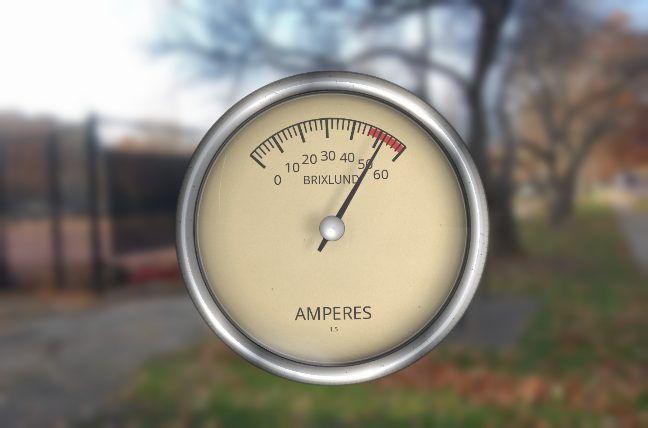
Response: 52 A
